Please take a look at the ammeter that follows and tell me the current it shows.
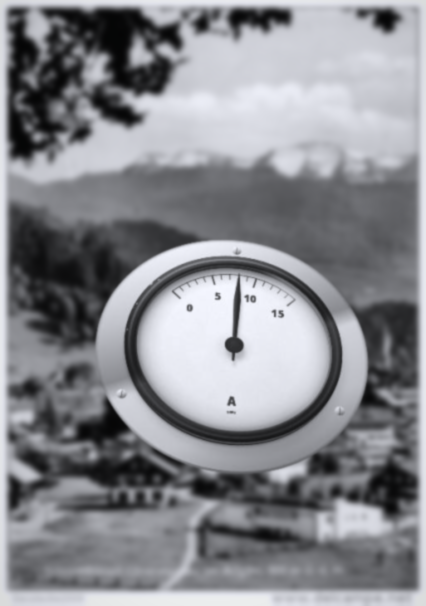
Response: 8 A
